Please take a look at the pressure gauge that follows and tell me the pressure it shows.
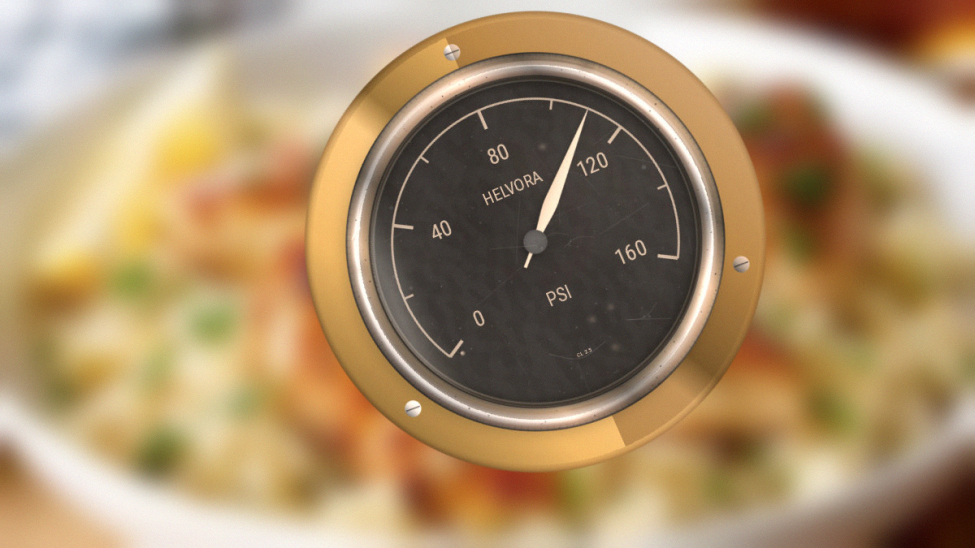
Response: 110 psi
